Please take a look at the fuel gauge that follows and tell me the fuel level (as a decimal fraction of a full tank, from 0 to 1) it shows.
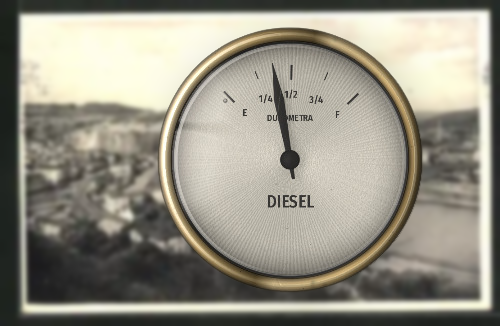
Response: 0.375
